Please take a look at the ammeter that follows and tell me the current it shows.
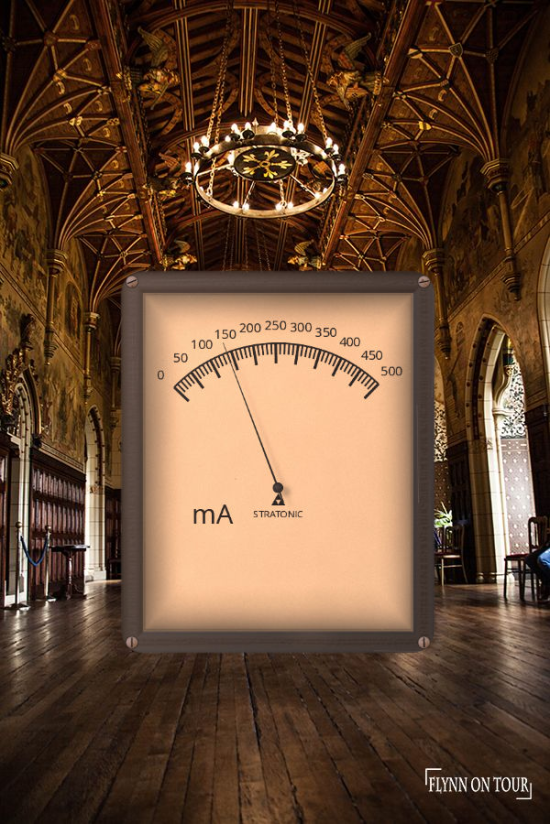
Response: 140 mA
